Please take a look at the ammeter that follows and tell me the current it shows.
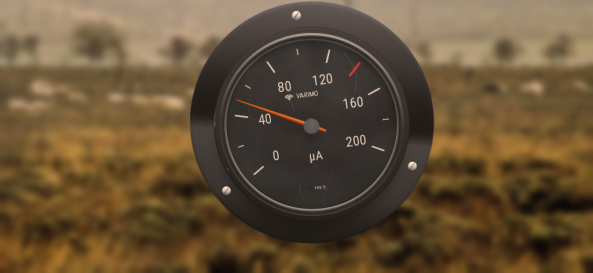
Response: 50 µA
